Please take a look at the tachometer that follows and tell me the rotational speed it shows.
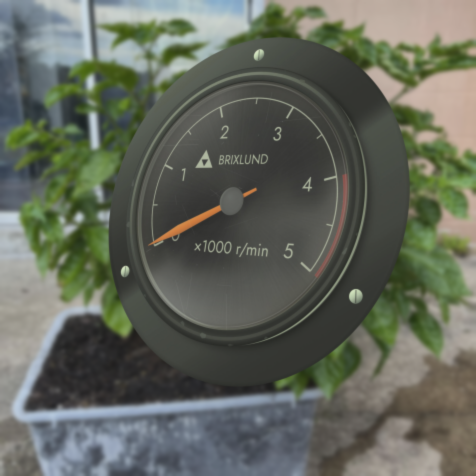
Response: 0 rpm
